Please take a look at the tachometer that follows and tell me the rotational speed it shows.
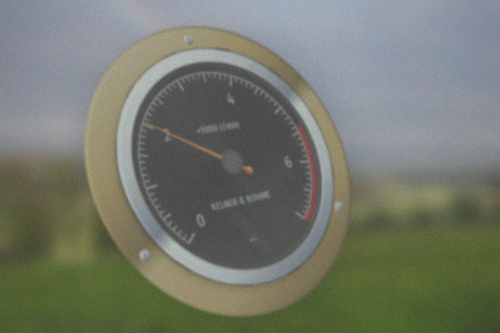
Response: 2000 rpm
